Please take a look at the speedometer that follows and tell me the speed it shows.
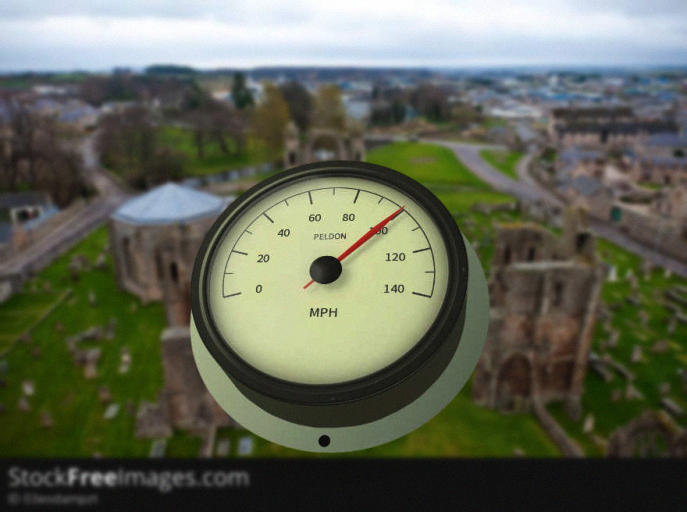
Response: 100 mph
